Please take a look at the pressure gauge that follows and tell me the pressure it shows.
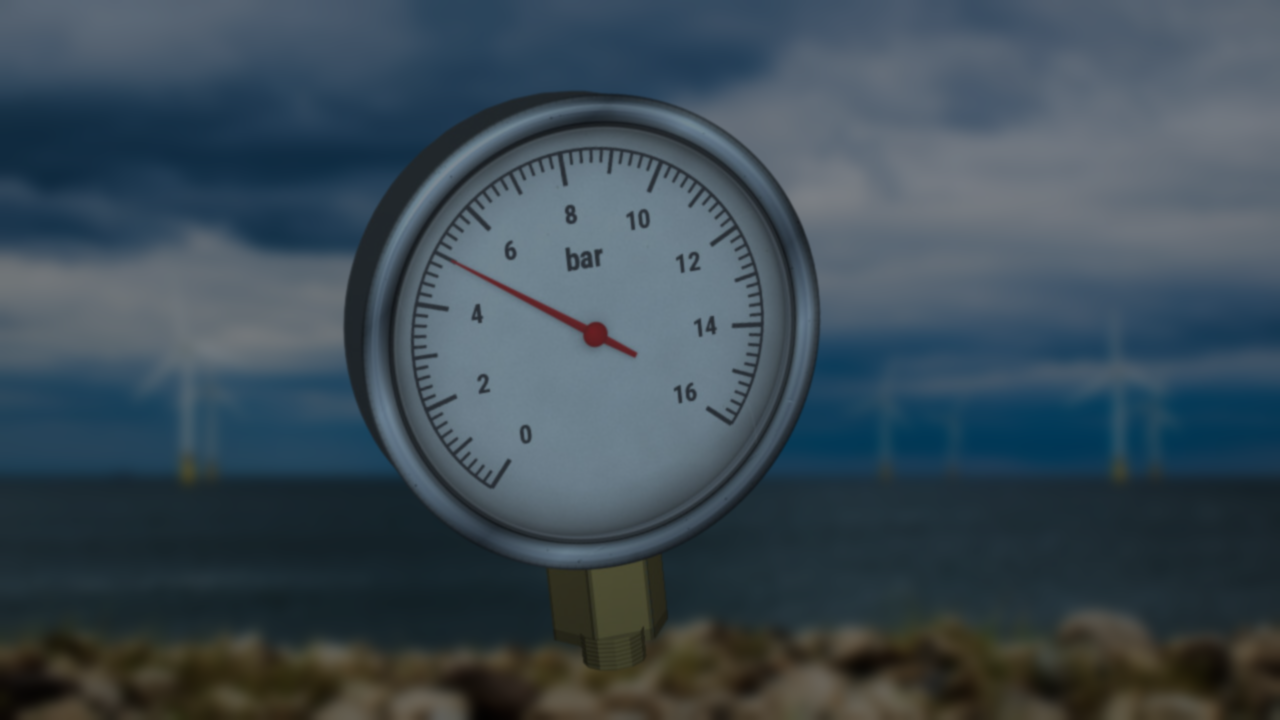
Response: 5 bar
